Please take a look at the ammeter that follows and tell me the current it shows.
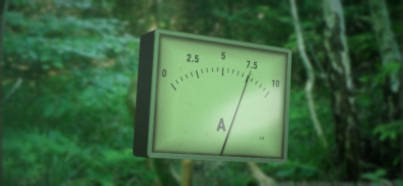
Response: 7.5 A
